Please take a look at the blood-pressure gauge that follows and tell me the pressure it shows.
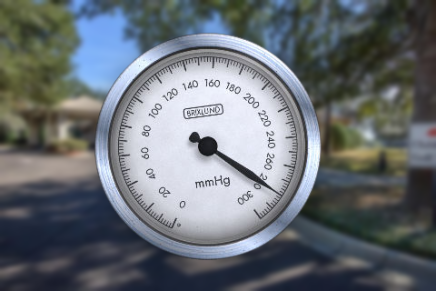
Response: 280 mmHg
